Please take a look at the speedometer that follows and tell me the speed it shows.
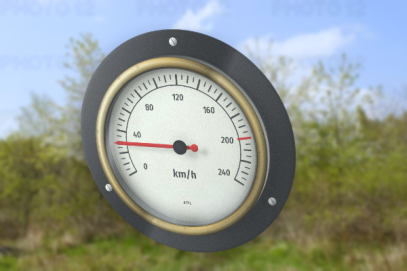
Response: 30 km/h
